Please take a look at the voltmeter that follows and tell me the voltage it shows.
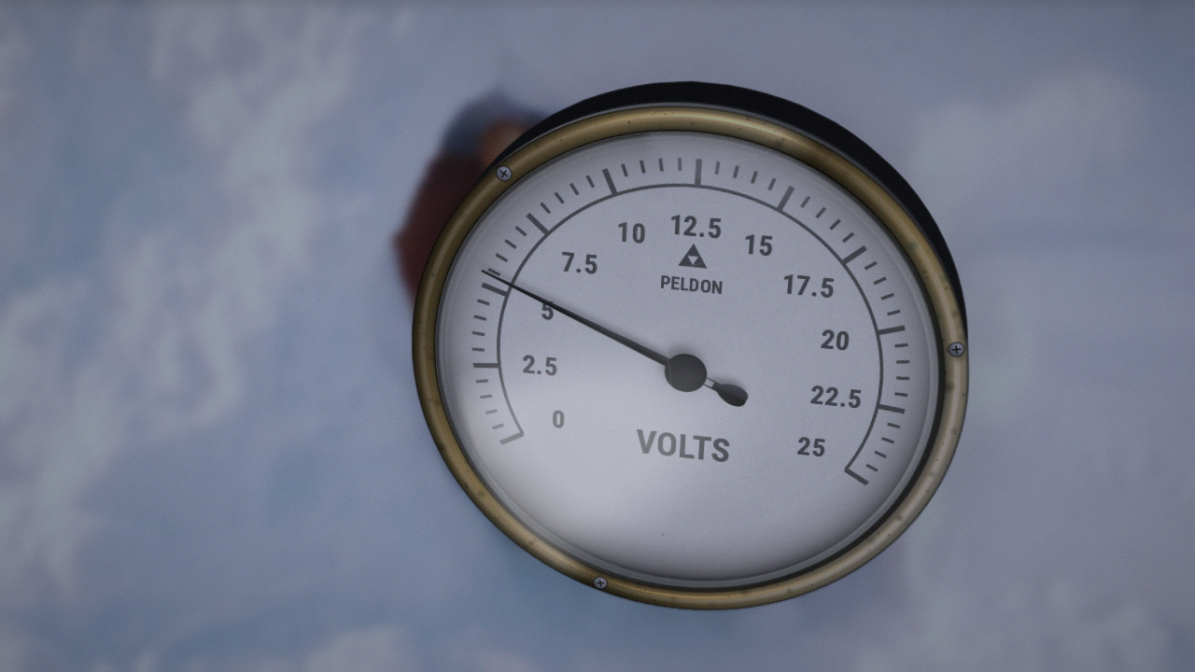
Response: 5.5 V
